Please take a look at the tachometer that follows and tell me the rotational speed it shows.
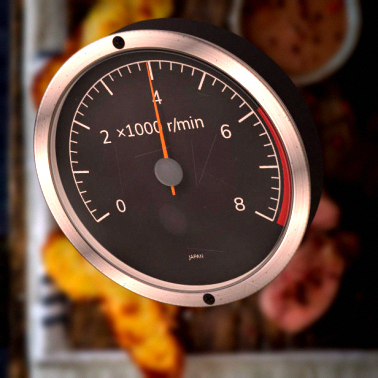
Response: 4000 rpm
